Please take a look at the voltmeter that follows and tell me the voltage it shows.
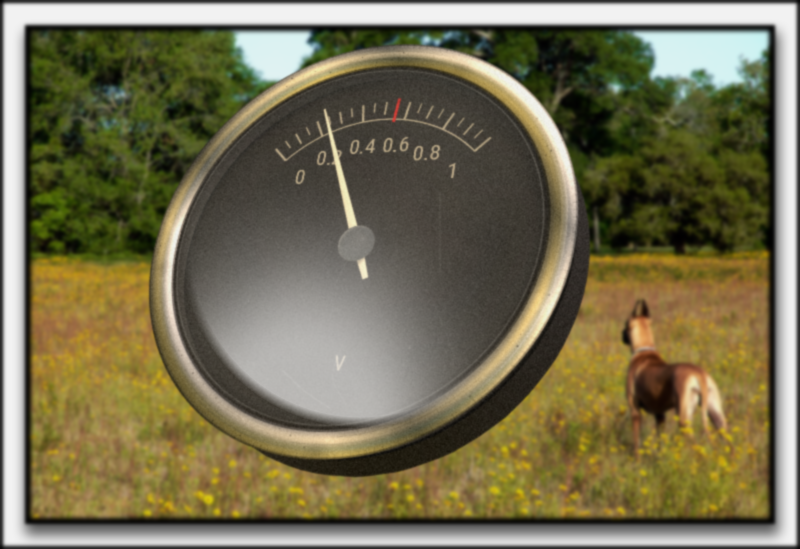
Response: 0.25 V
